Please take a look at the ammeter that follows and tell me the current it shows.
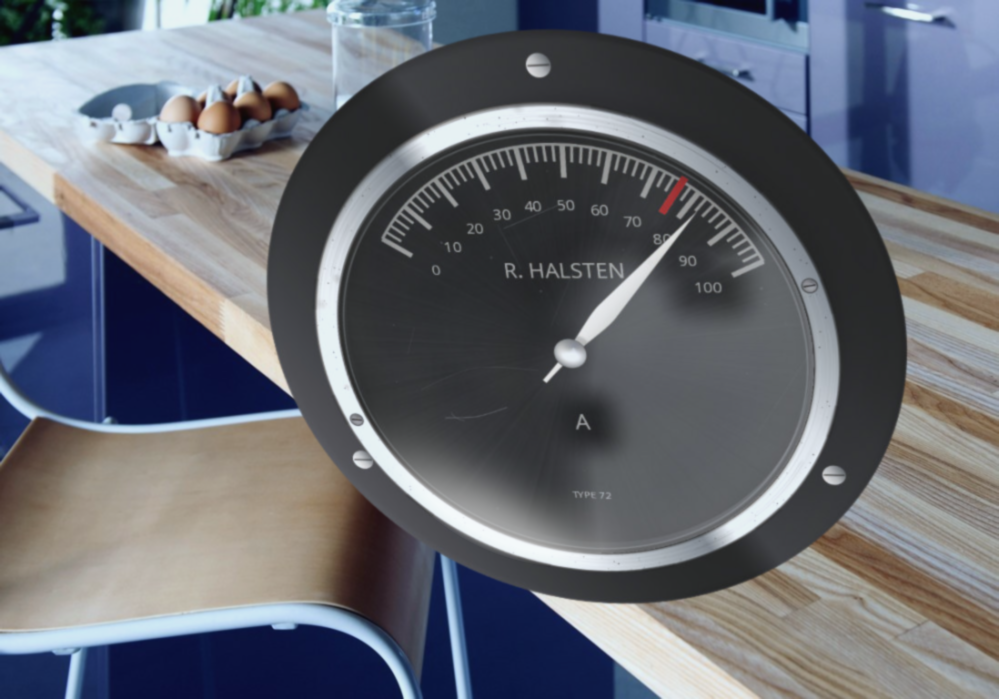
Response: 82 A
